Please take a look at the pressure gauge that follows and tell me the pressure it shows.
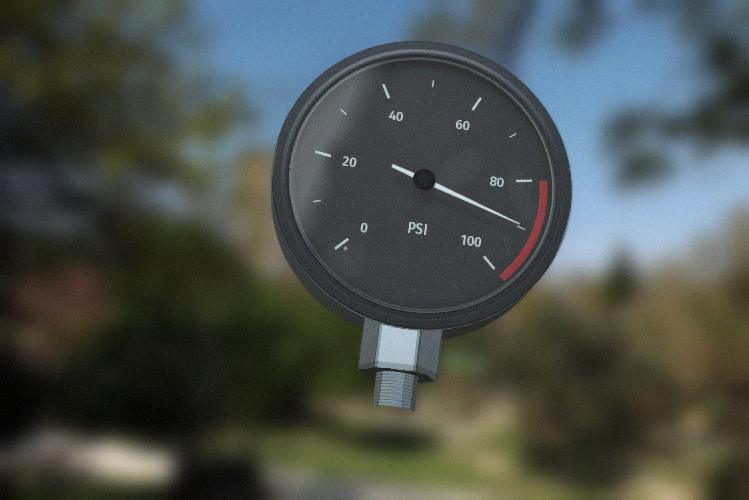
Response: 90 psi
